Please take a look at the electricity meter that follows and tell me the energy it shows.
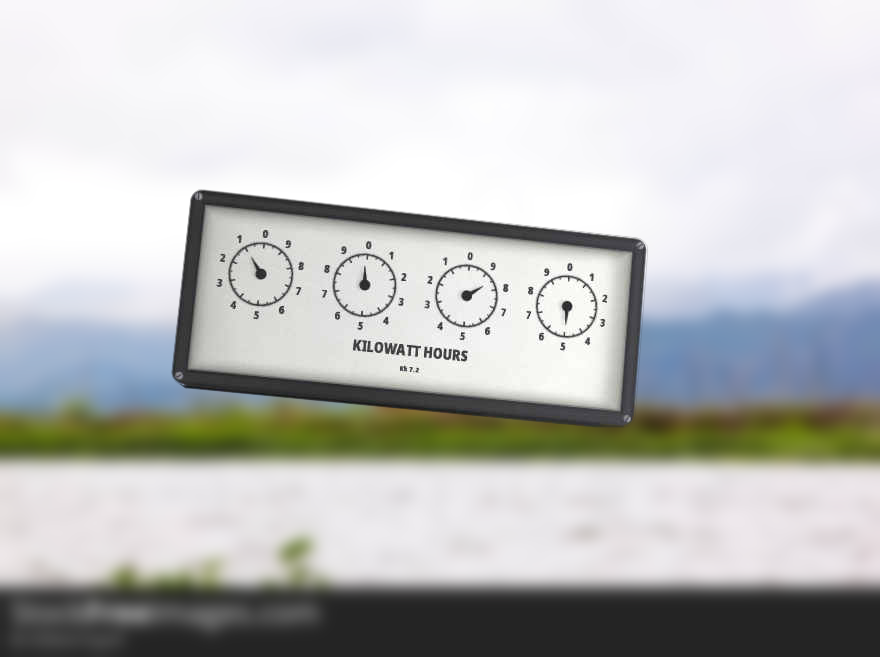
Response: 985 kWh
